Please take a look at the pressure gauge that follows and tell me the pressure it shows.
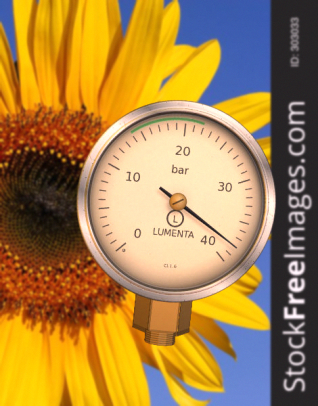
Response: 38 bar
